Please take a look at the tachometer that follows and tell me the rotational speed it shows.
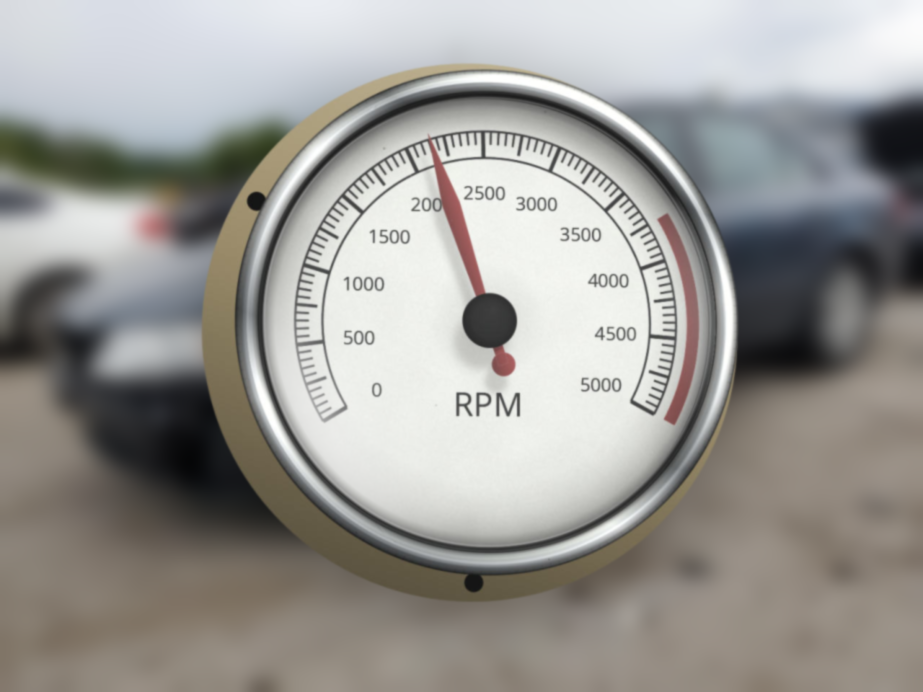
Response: 2150 rpm
